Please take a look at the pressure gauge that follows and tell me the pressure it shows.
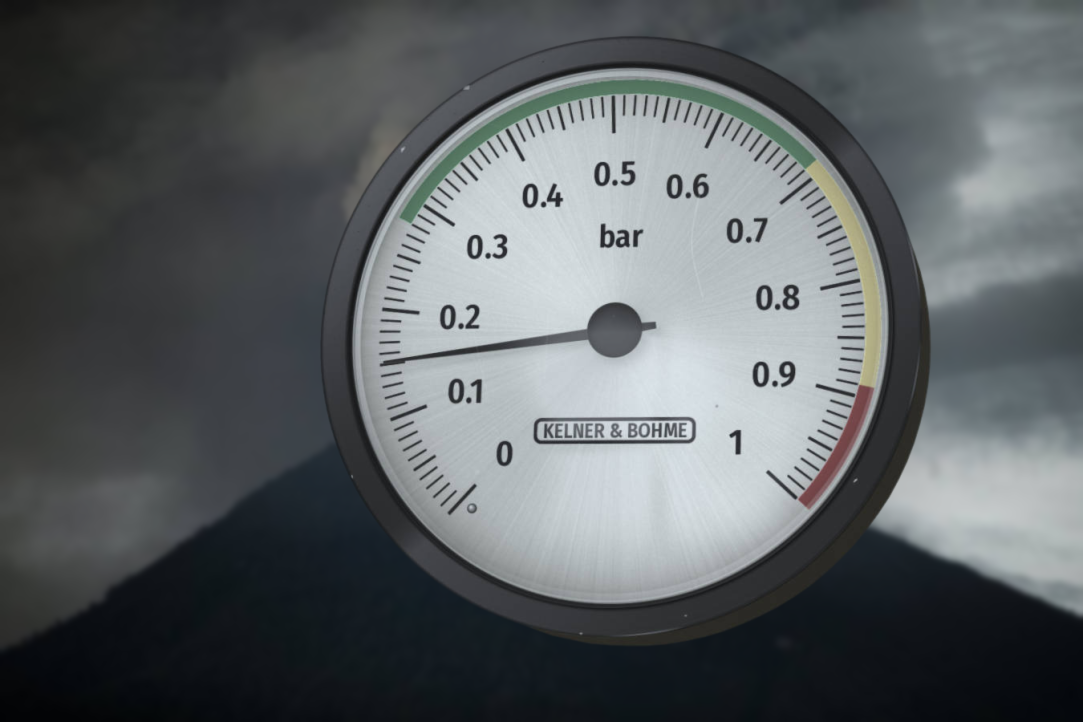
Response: 0.15 bar
